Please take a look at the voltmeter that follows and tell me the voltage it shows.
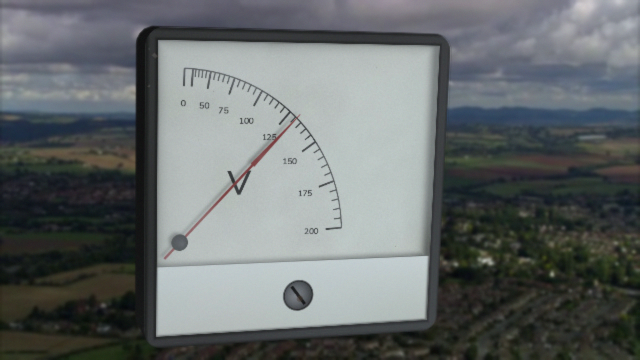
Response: 130 V
